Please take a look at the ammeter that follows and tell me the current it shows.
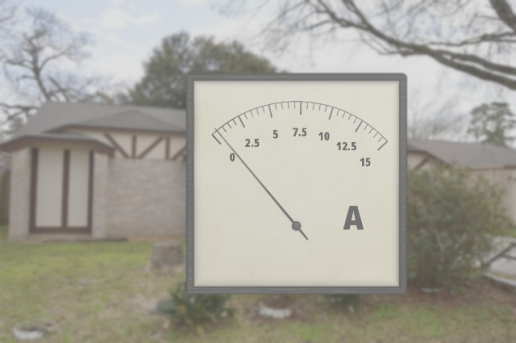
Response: 0.5 A
